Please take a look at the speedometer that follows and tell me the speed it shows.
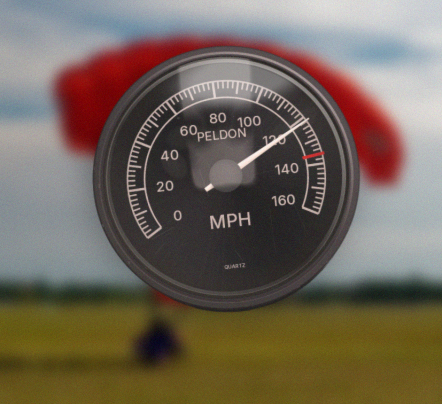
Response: 122 mph
